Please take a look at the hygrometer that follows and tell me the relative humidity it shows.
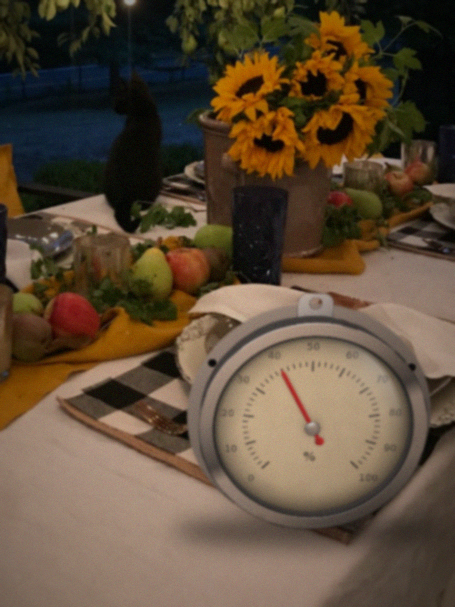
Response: 40 %
